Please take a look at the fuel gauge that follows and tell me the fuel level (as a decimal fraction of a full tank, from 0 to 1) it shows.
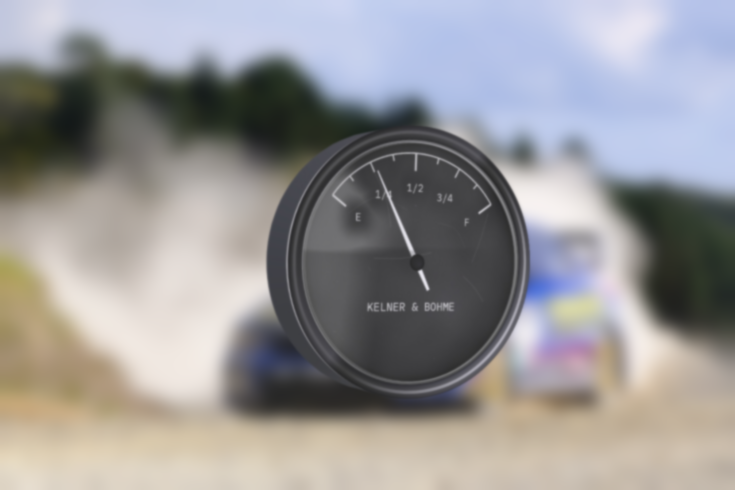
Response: 0.25
